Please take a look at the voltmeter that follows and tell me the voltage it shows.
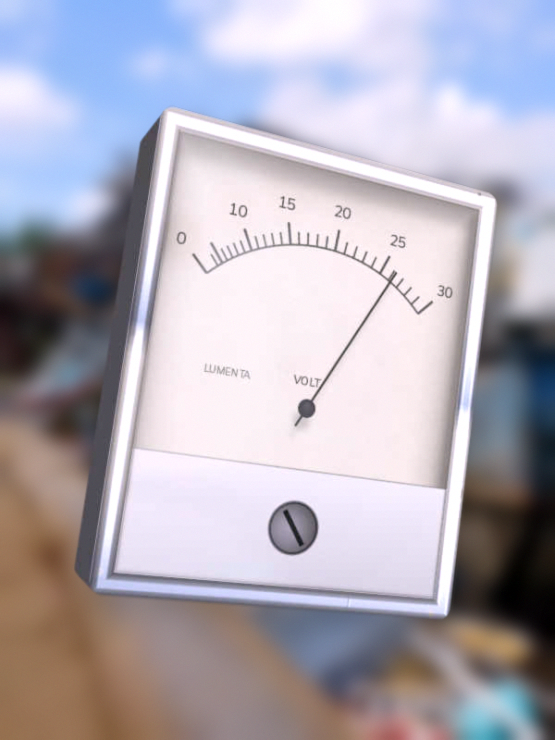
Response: 26 V
